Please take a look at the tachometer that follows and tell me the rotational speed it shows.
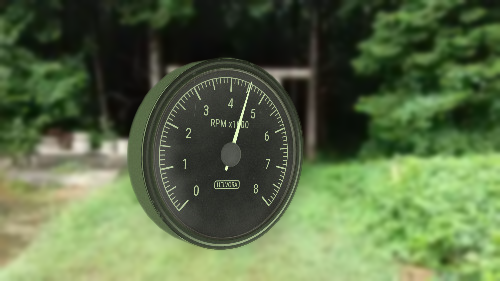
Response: 4500 rpm
